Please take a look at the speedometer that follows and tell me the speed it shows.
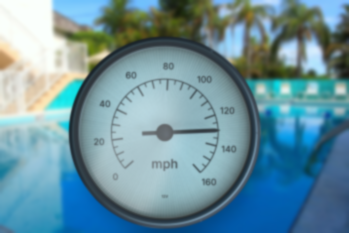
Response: 130 mph
